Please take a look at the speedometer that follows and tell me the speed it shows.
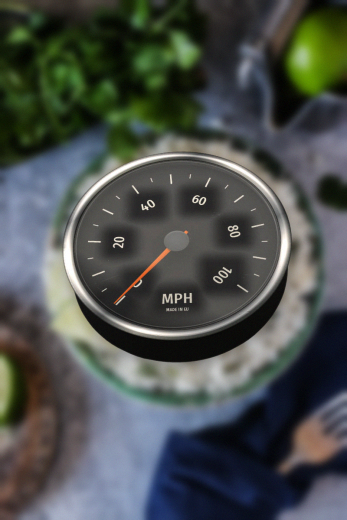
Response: 0 mph
